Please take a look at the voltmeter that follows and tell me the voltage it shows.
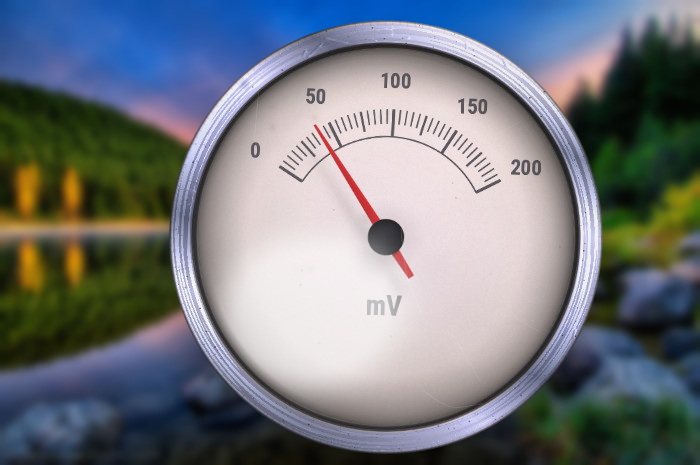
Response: 40 mV
